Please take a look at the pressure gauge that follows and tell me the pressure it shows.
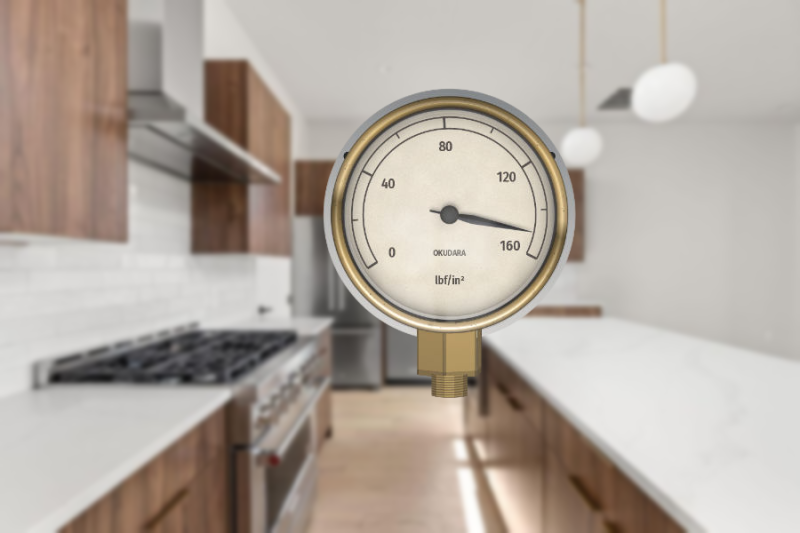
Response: 150 psi
